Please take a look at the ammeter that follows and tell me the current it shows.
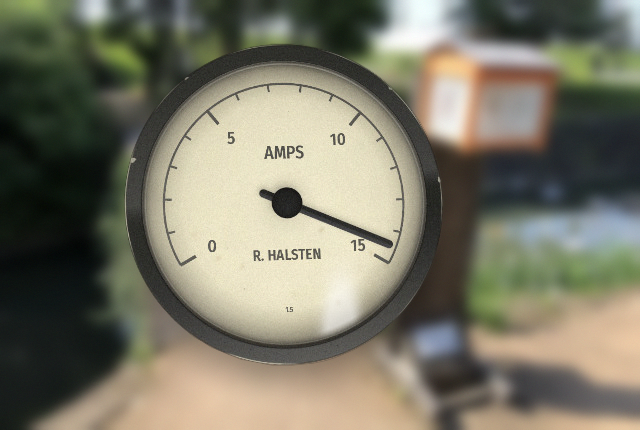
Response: 14.5 A
